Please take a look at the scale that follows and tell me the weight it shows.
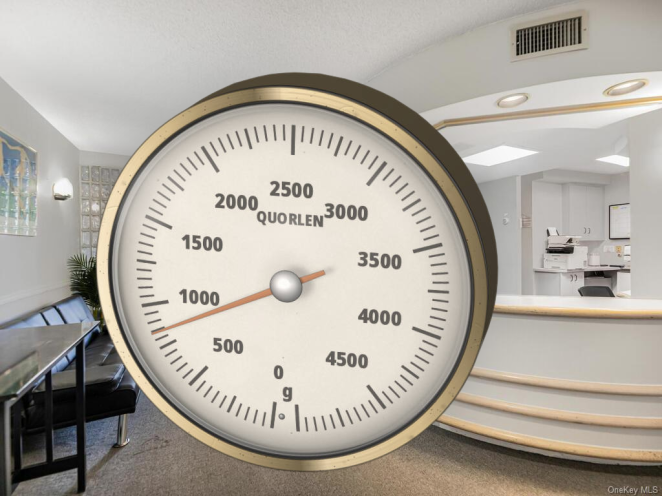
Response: 850 g
